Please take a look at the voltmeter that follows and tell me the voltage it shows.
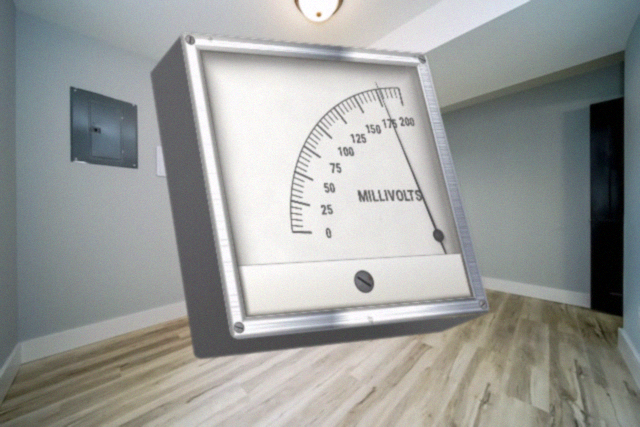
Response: 175 mV
